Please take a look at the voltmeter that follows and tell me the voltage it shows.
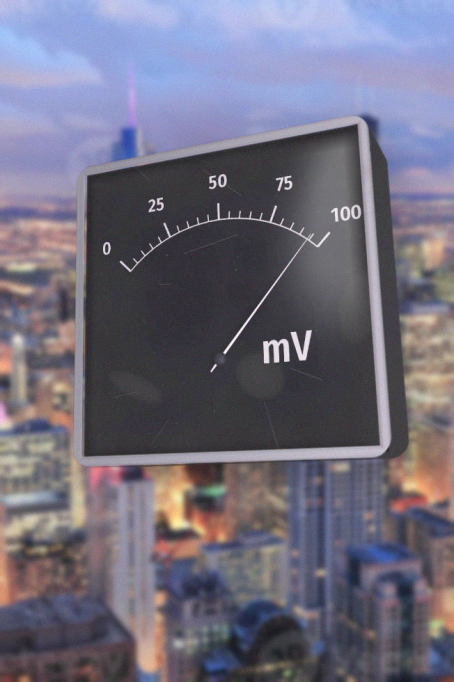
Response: 95 mV
